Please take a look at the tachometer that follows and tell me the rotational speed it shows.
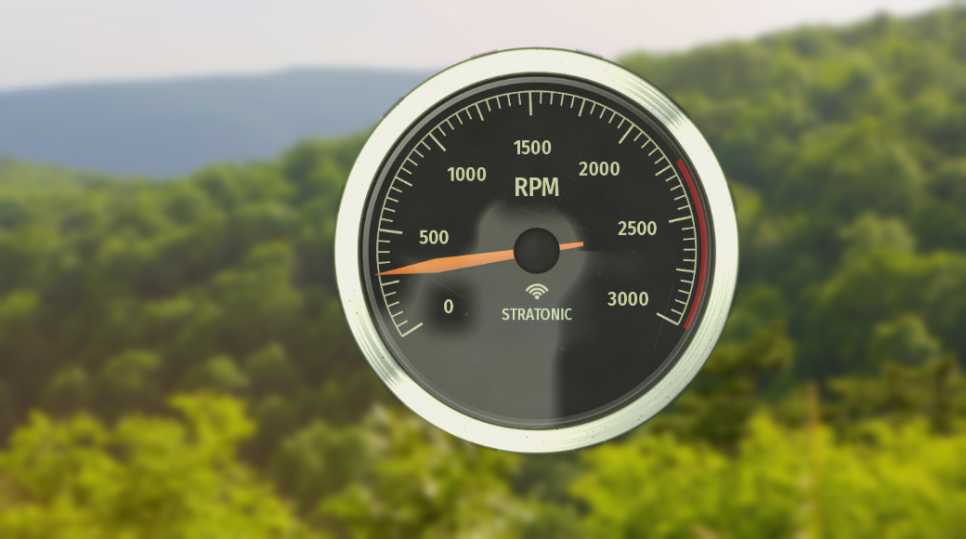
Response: 300 rpm
